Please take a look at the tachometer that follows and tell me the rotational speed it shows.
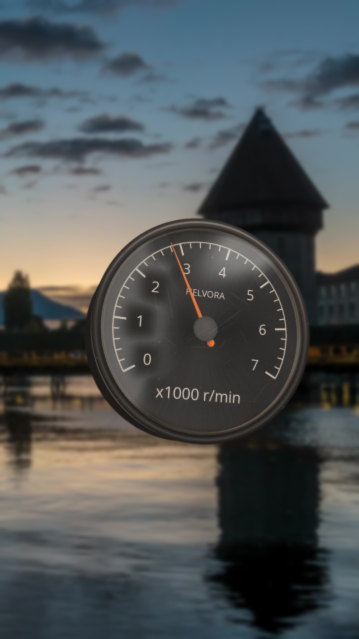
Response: 2800 rpm
